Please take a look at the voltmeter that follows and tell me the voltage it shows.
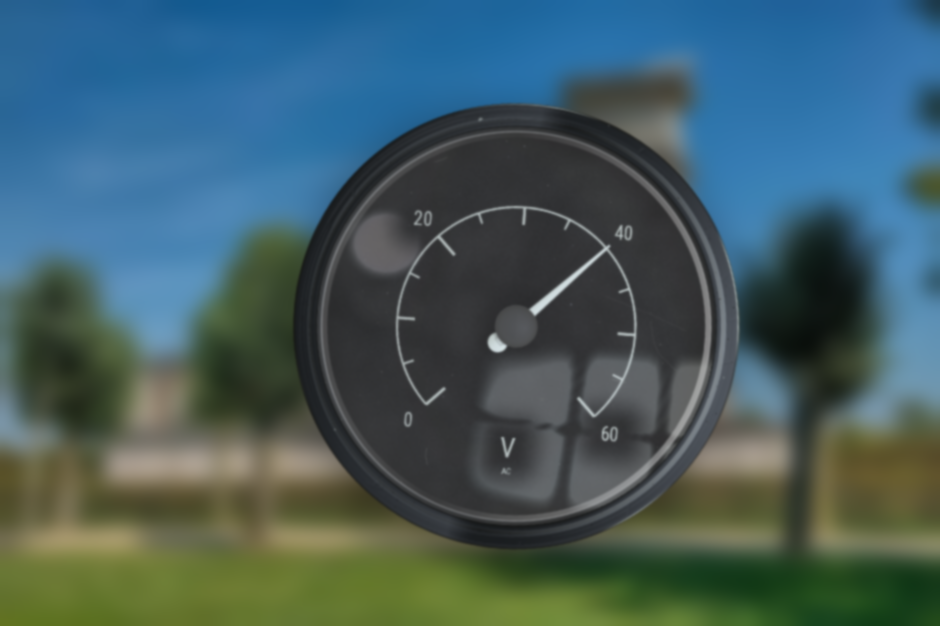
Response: 40 V
